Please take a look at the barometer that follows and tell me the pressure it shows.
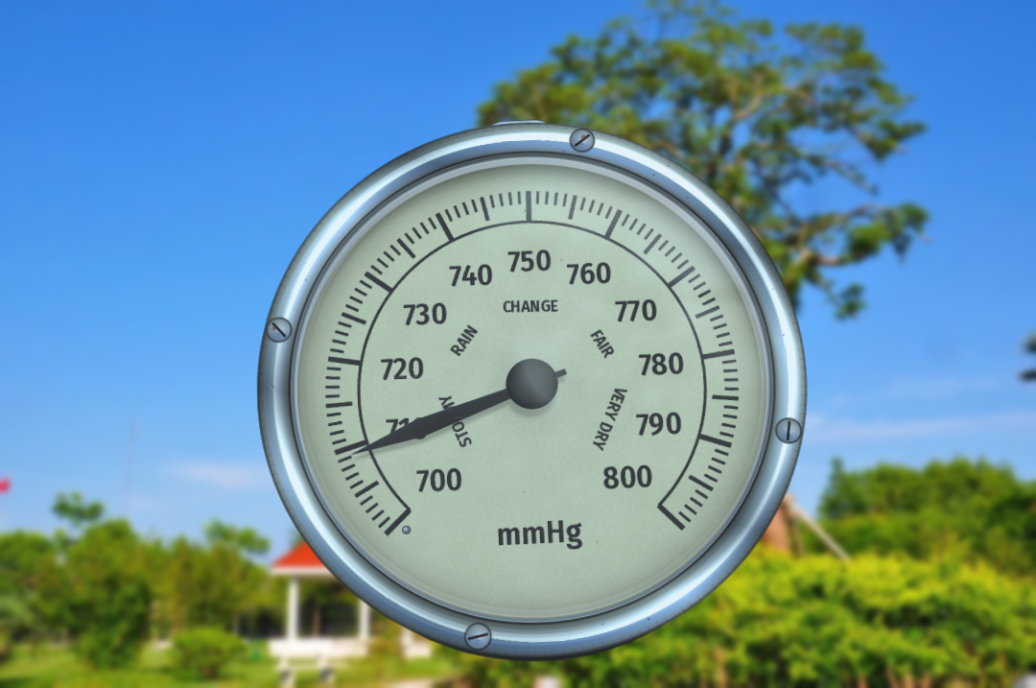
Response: 709 mmHg
